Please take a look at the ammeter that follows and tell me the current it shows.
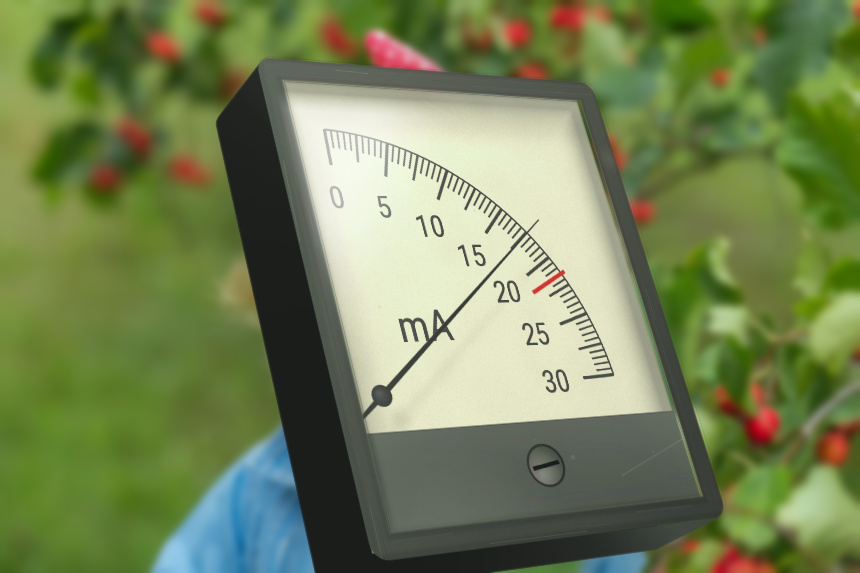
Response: 17.5 mA
